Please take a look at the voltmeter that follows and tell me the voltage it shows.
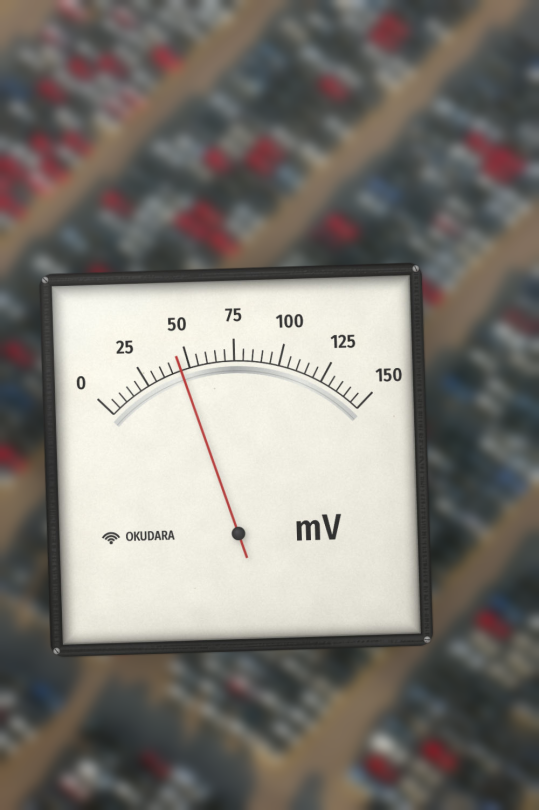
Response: 45 mV
